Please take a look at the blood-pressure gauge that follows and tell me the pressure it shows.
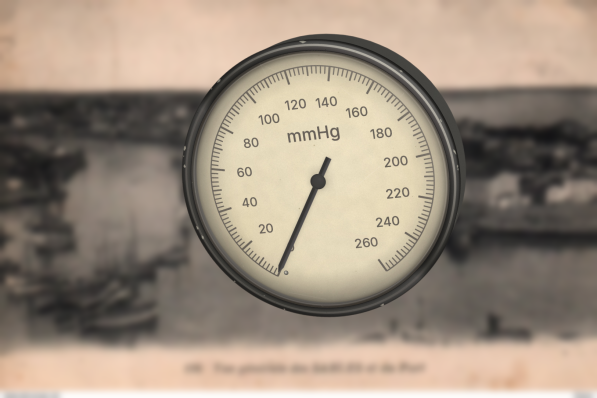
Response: 0 mmHg
